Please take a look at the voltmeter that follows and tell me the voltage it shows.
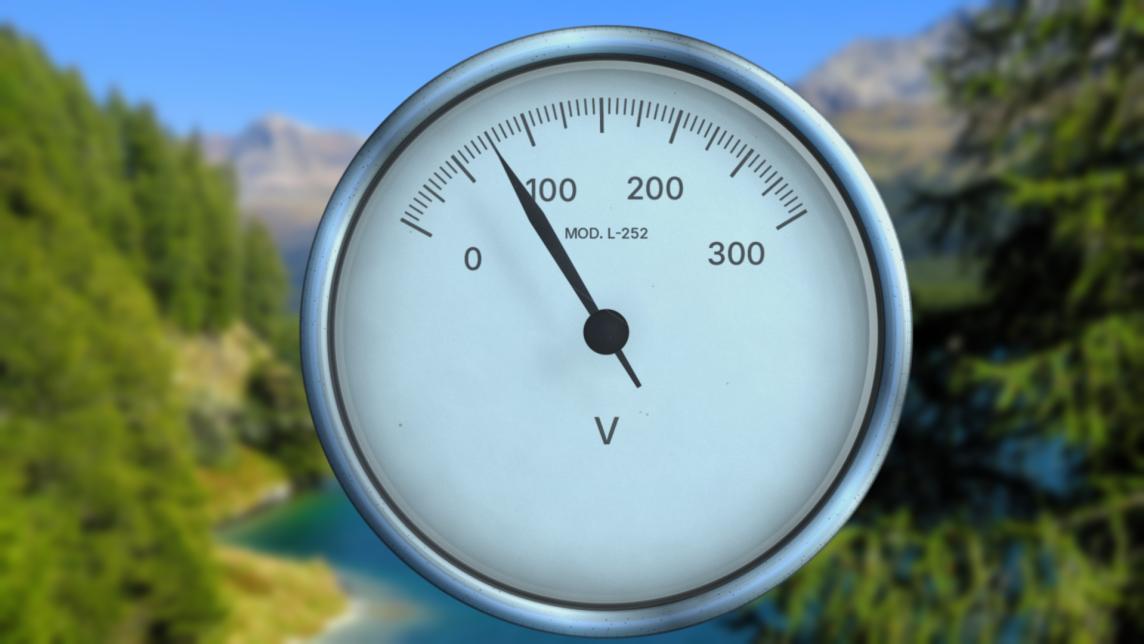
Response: 75 V
